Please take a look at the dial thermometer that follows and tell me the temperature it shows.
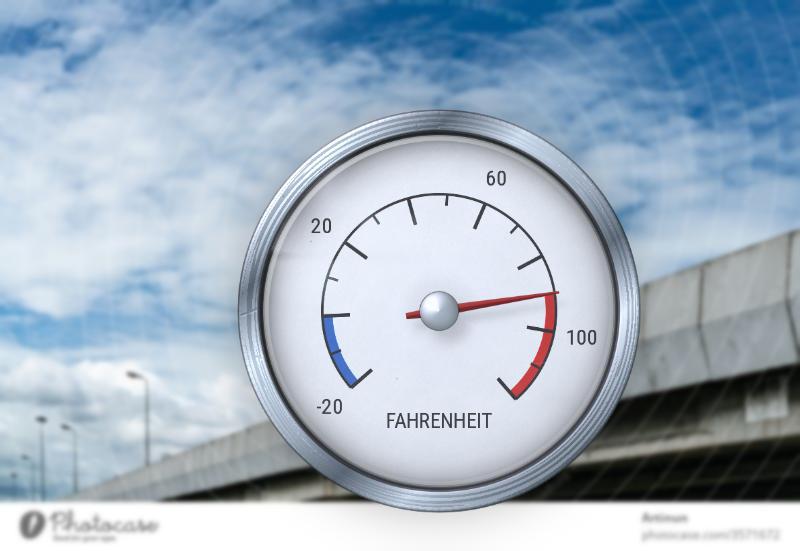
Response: 90 °F
